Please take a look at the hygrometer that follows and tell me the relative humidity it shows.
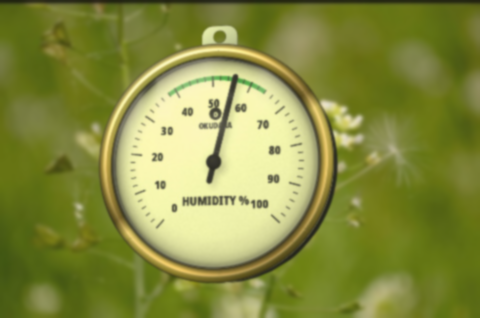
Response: 56 %
